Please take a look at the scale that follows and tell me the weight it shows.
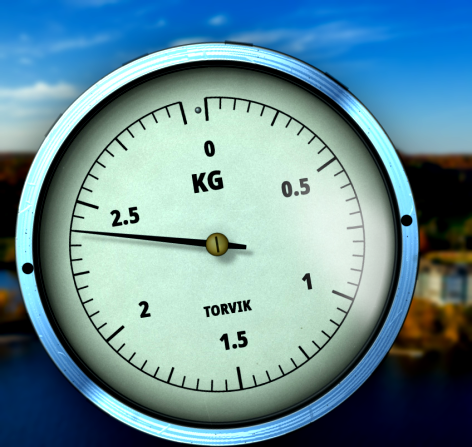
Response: 2.4 kg
